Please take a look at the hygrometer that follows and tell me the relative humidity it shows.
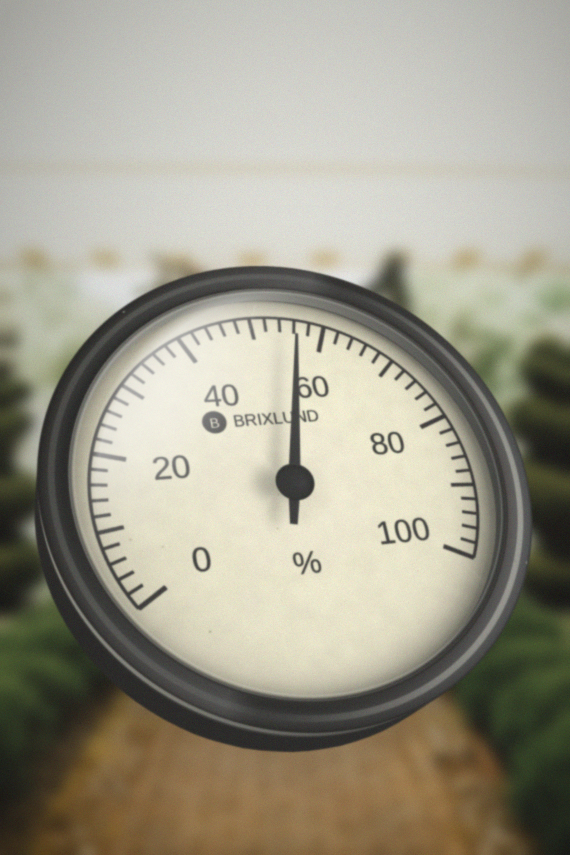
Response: 56 %
